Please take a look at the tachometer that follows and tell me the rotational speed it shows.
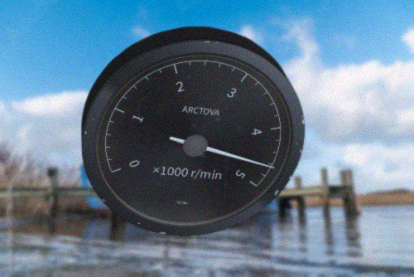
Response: 4600 rpm
